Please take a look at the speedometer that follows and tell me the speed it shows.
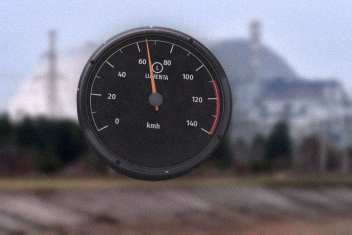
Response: 65 km/h
